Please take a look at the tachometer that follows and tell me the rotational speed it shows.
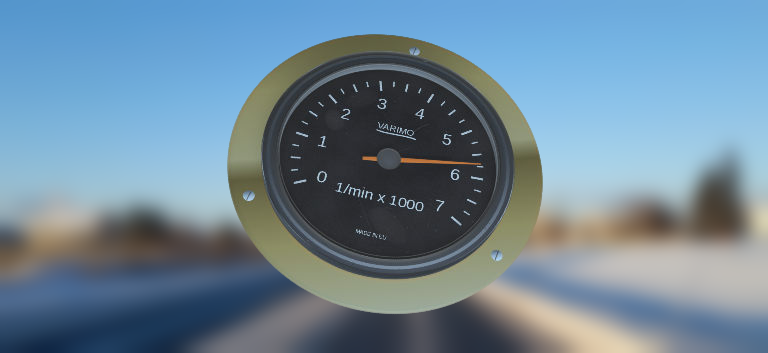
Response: 5750 rpm
